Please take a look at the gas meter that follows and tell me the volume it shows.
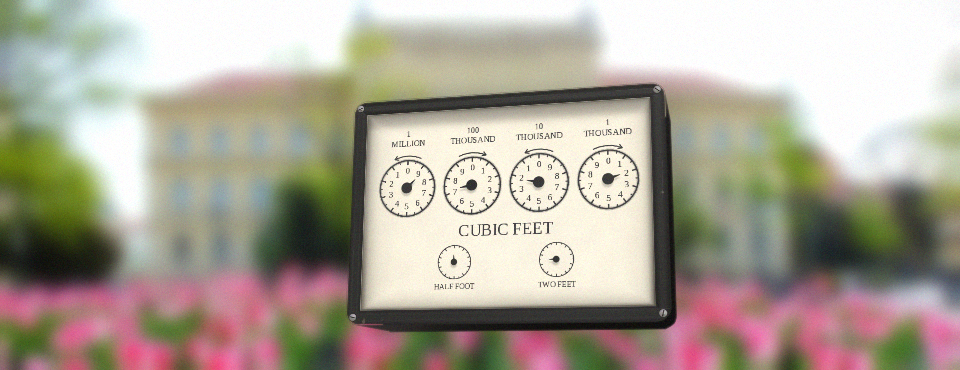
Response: 872200 ft³
